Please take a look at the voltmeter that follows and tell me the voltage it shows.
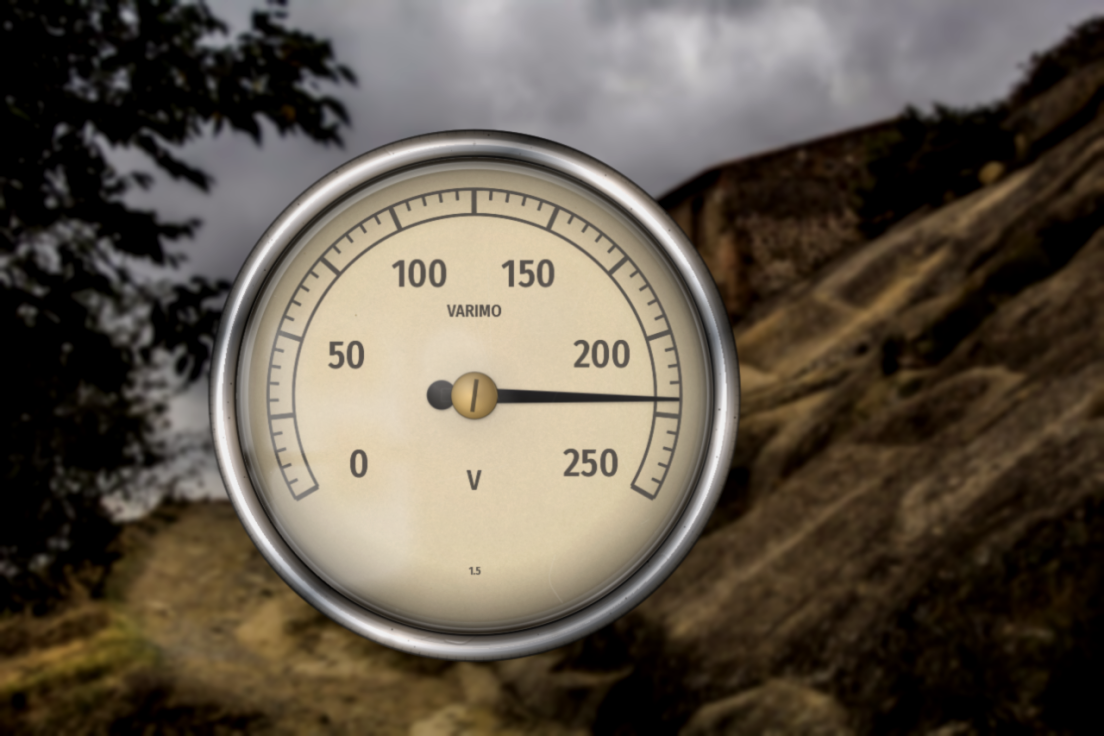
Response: 220 V
